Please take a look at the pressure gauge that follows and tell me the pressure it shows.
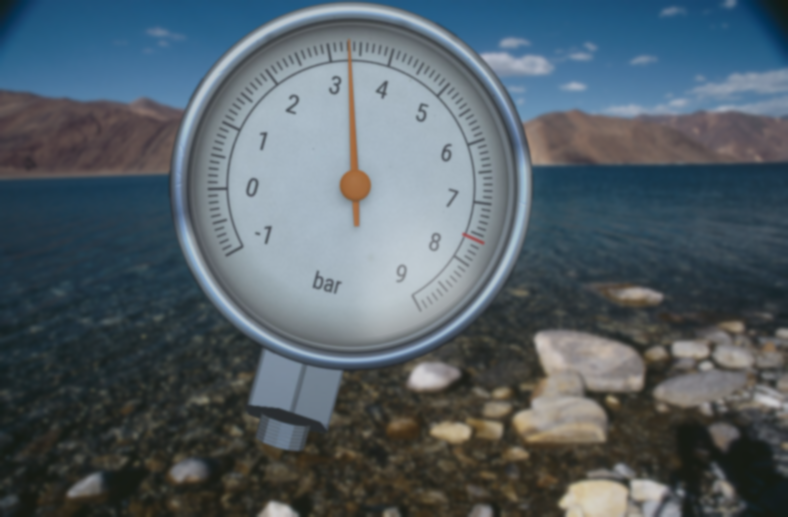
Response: 3.3 bar
